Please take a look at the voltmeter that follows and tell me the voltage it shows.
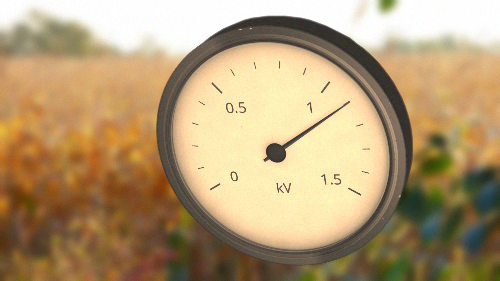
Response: 1.1 kV
